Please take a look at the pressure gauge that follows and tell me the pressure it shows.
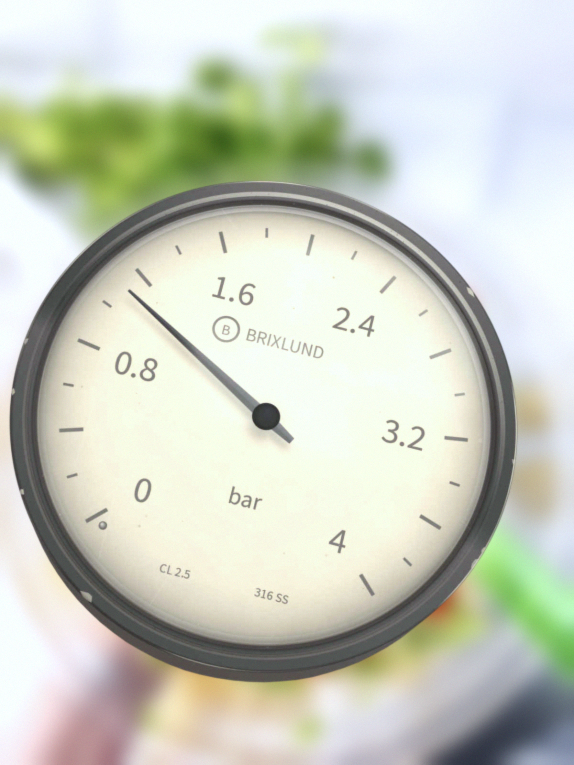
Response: 1.1 bar
